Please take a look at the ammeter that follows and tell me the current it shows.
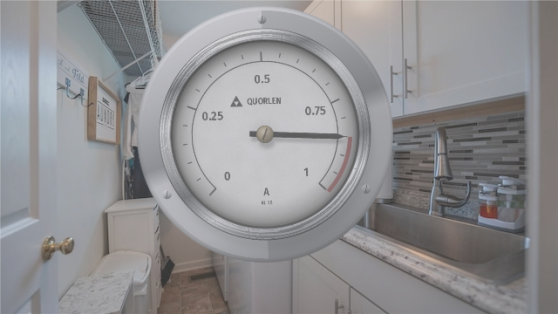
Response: 0.85 A
